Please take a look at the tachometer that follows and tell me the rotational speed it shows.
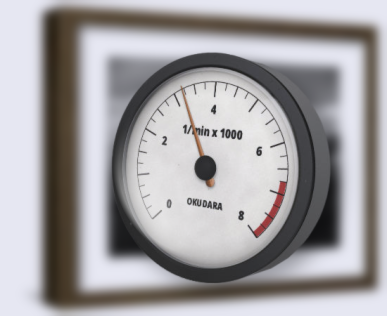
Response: 3250 rpm
